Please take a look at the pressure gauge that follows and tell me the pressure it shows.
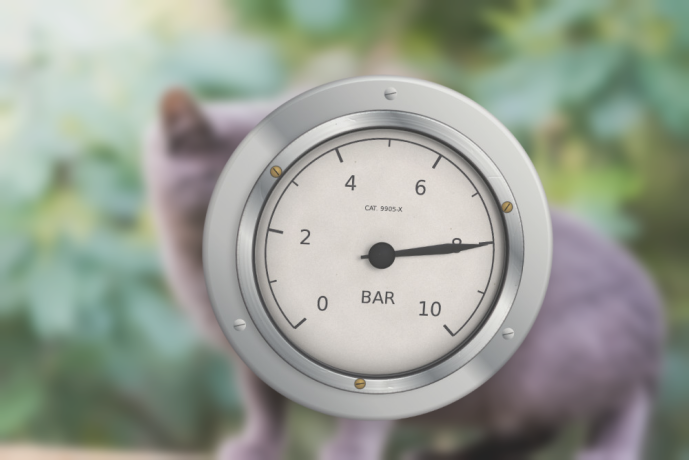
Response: 8 bar
